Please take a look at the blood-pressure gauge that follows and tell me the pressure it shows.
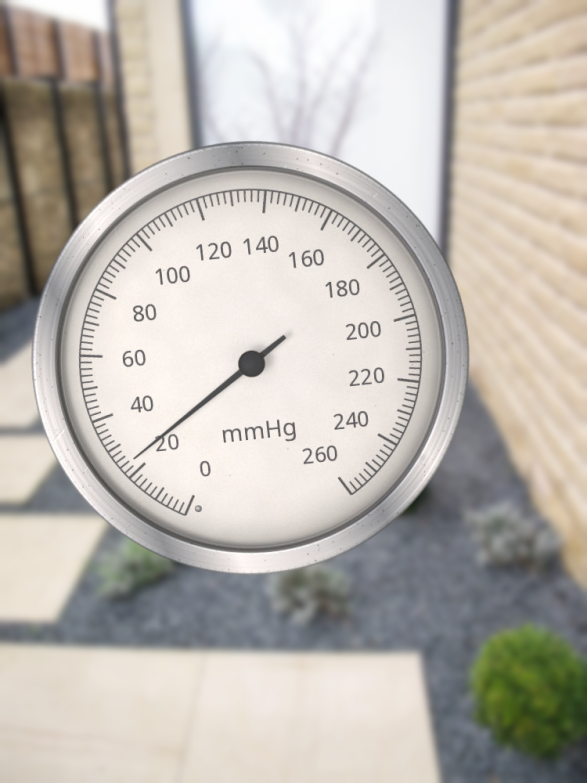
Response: 24 mmHg
